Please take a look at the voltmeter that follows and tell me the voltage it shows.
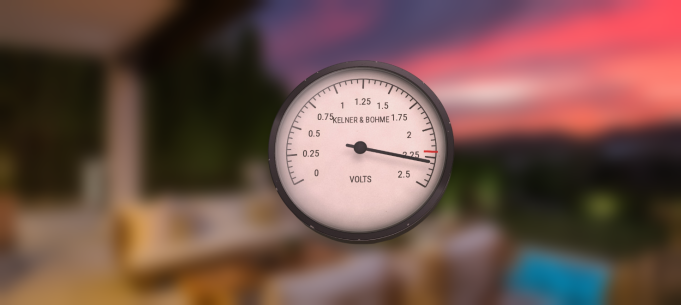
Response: 2.3 V
